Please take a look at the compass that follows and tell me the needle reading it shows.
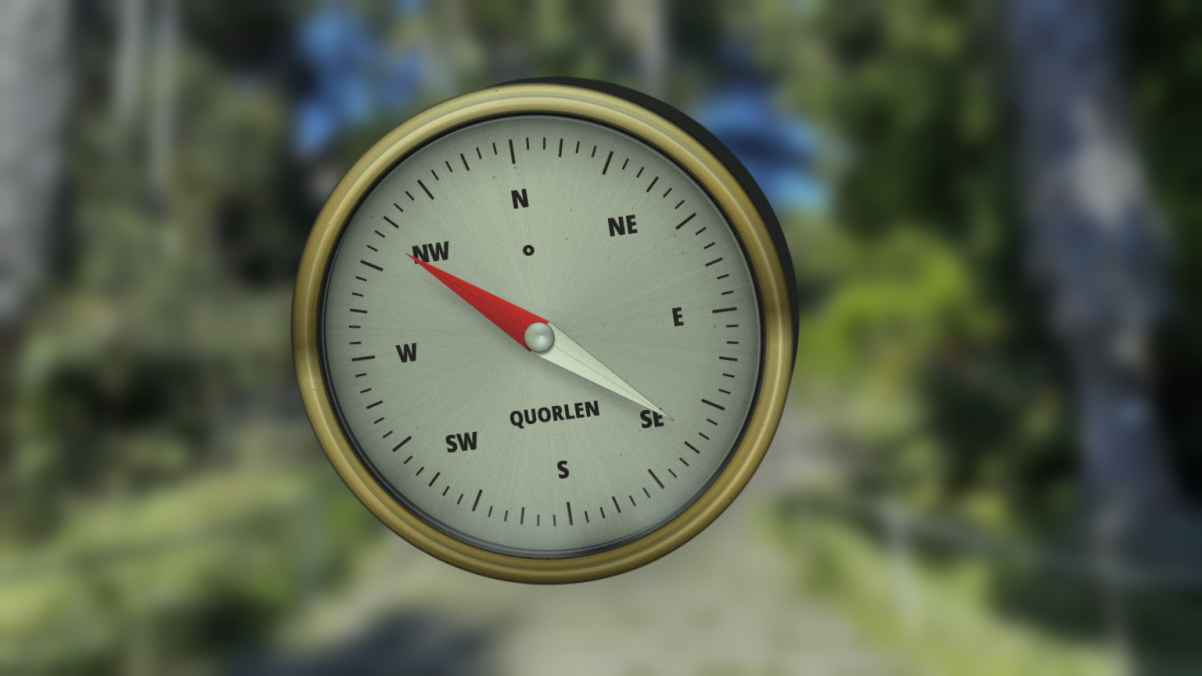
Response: 310 °
